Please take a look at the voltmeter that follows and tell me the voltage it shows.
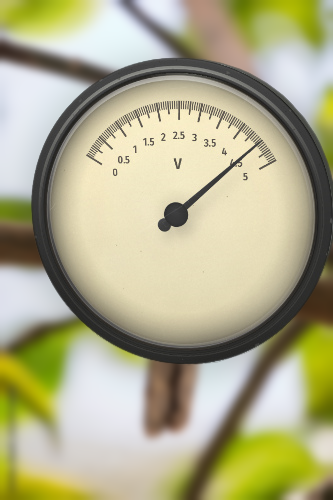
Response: 4.5 V
